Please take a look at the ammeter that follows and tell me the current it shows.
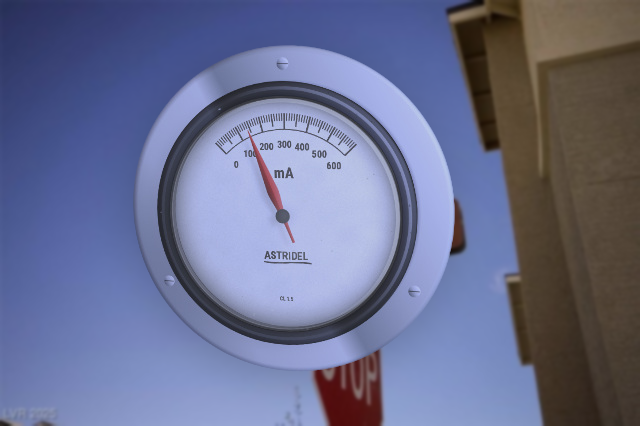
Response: 150 mA
